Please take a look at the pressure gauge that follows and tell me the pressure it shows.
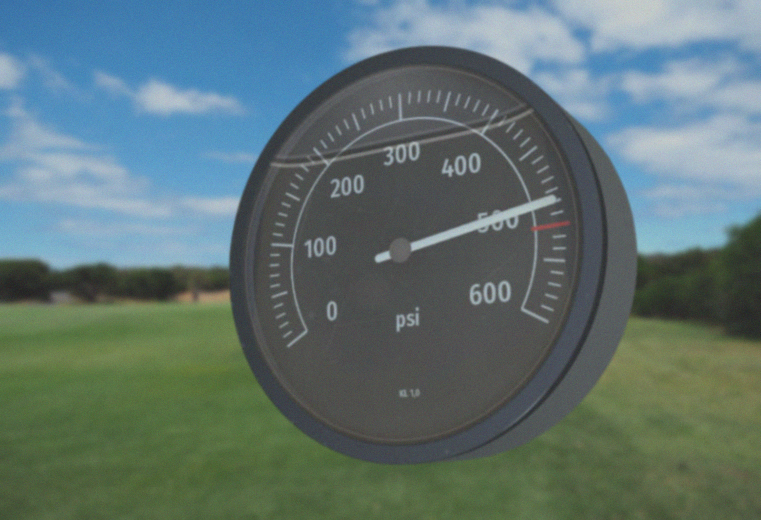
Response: 500 psi
